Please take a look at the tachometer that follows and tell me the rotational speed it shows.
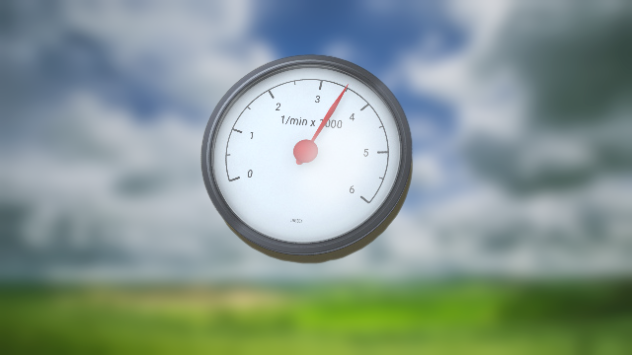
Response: 3500 rpm
